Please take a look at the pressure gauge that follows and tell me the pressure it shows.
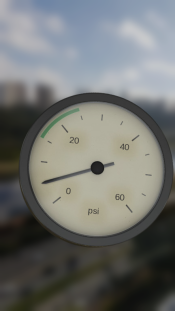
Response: 5 psi
